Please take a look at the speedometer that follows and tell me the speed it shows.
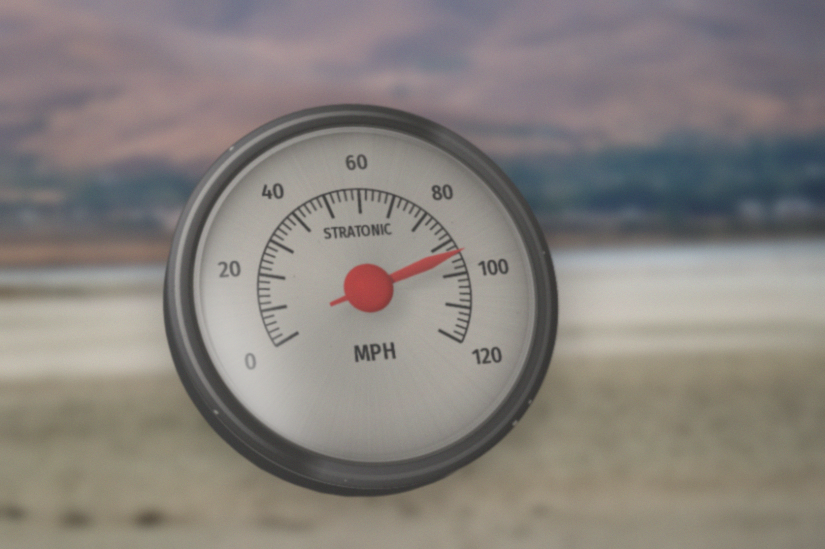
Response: 94 mph
